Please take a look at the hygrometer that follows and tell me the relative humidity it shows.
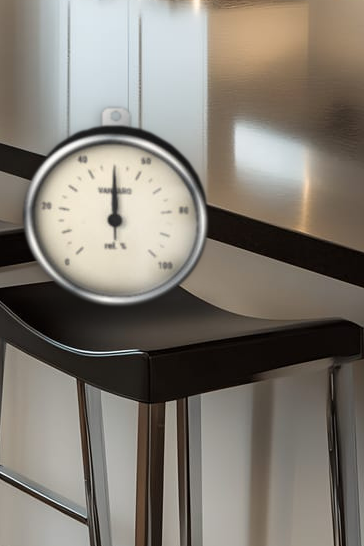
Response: 50 %
